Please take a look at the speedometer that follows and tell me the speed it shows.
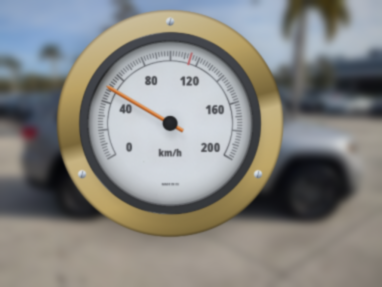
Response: 50 km/h
